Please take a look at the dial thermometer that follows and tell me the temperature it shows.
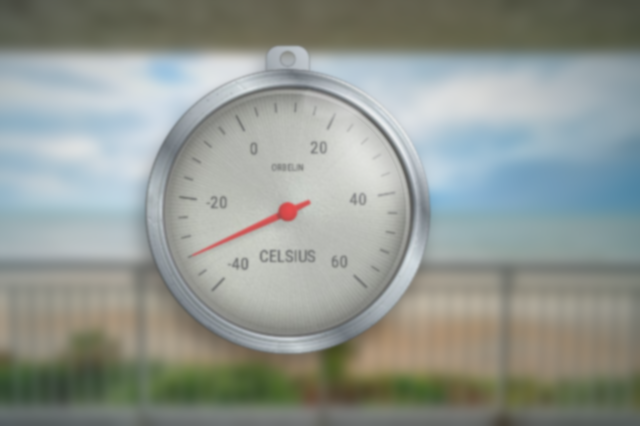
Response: -32 °C
